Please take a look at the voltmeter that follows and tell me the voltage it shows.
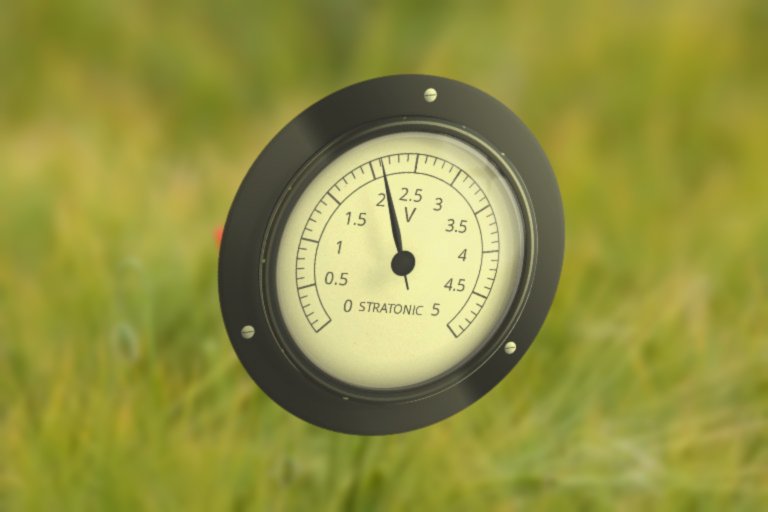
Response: 2.1 V
